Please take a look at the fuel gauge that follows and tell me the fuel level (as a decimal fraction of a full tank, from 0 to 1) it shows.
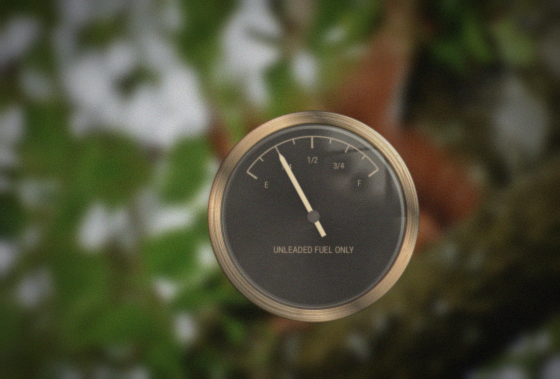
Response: 0.25
